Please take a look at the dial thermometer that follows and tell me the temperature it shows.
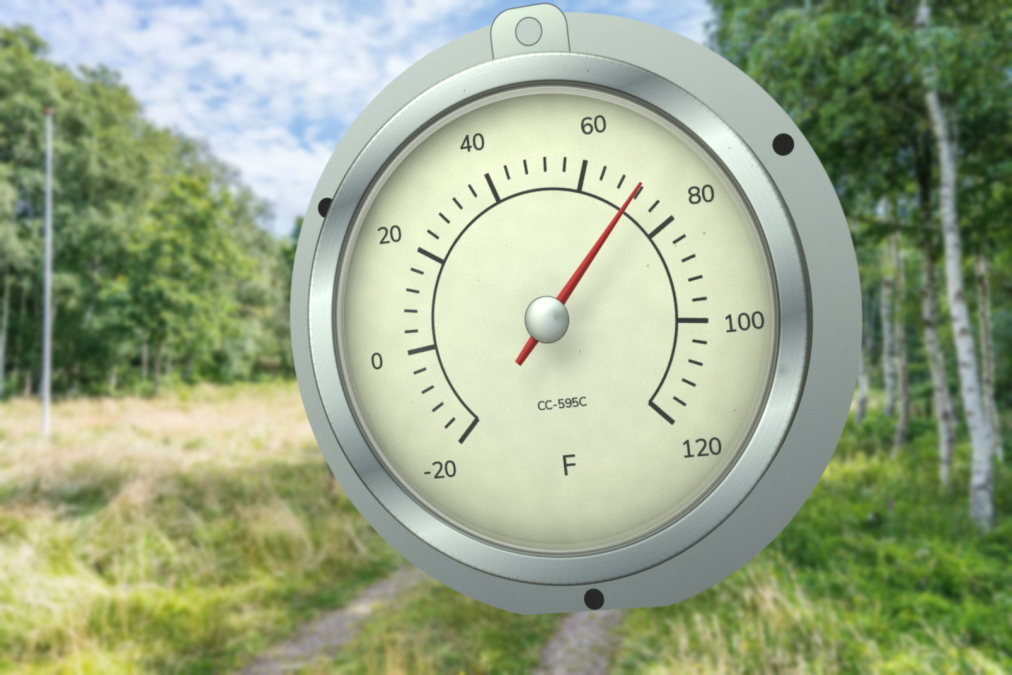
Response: 72 °F
